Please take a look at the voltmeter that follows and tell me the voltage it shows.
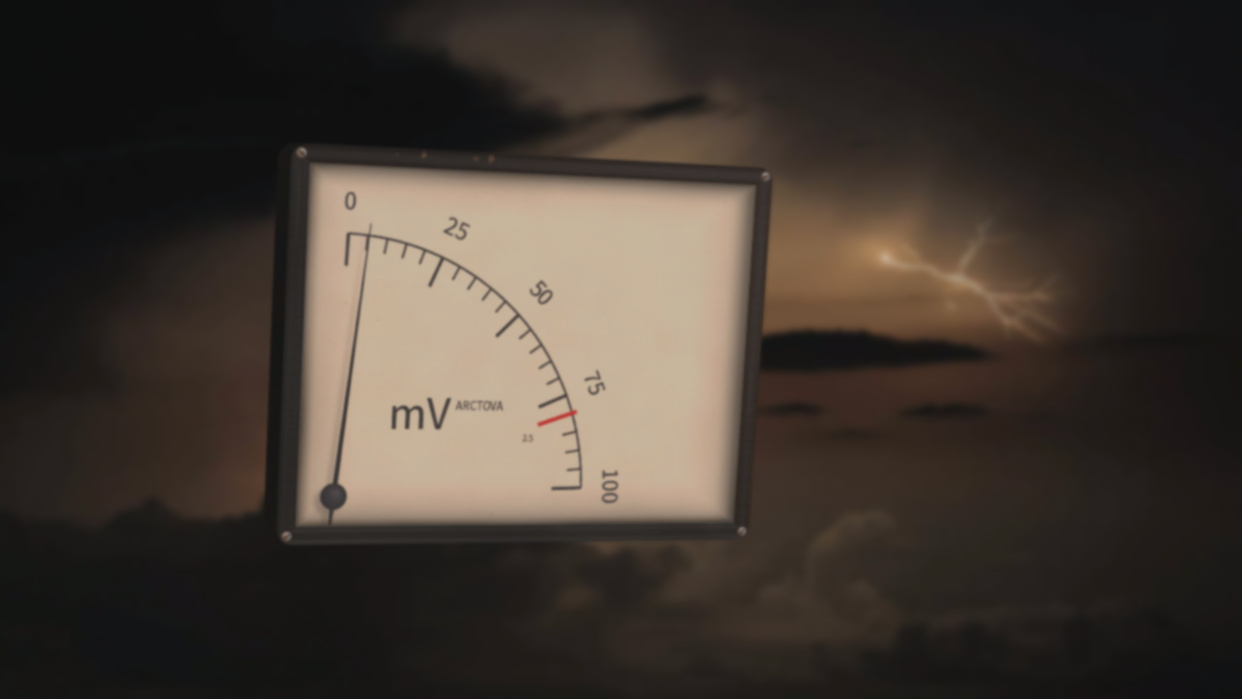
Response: 5 mV
